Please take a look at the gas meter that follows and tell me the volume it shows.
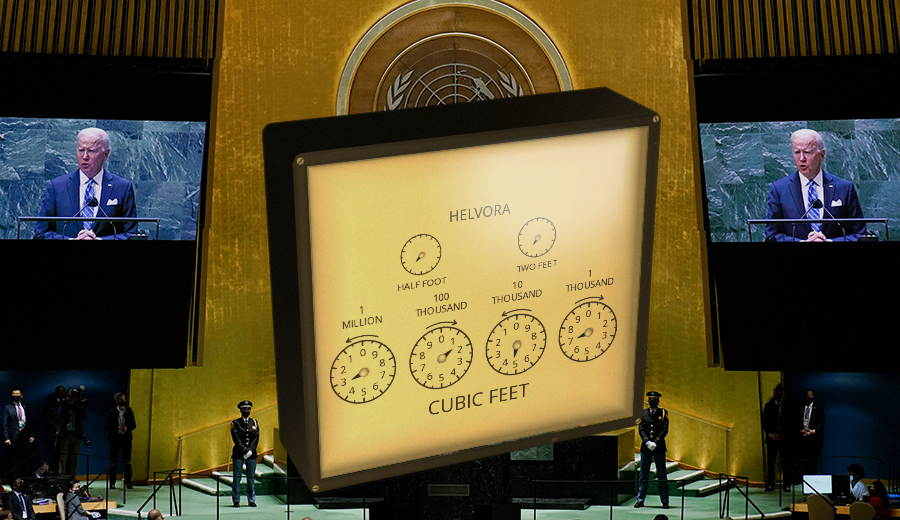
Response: 314700 ft³
